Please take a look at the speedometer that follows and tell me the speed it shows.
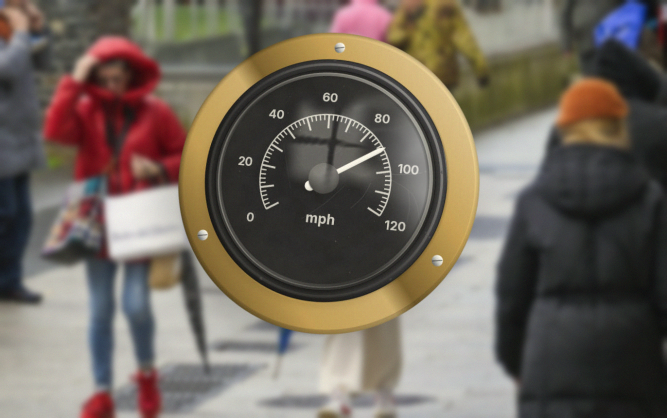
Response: 90 mph
